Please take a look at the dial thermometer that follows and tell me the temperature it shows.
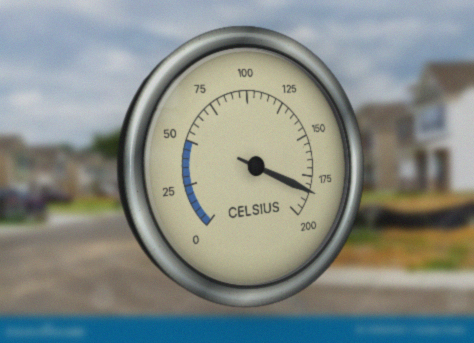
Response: 185 °C
